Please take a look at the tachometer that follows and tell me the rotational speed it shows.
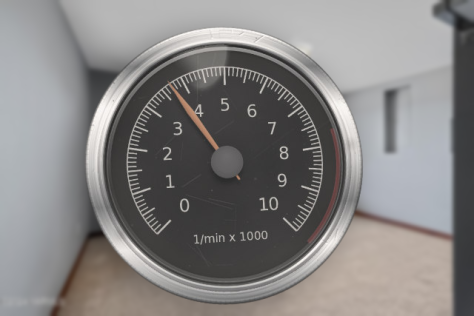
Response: 3700 rpm
